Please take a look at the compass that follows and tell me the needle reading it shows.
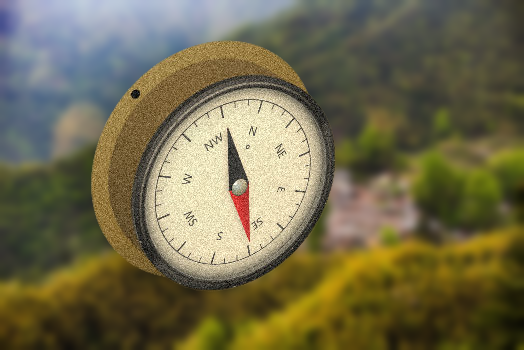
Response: 150 °
